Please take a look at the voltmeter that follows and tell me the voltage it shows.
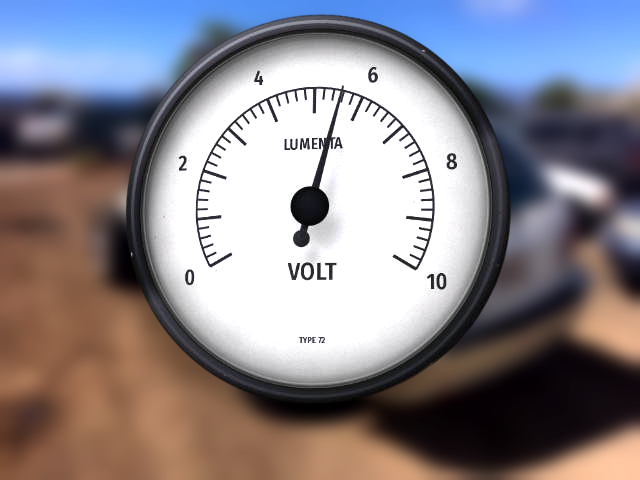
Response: 5.6 V
